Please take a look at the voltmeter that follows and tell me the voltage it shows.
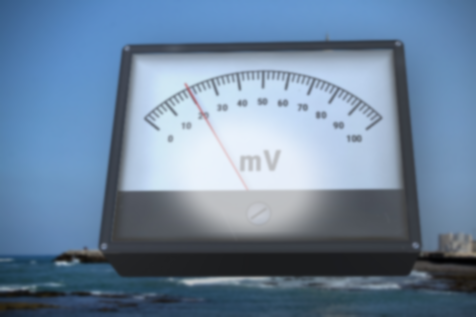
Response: 20 mV
